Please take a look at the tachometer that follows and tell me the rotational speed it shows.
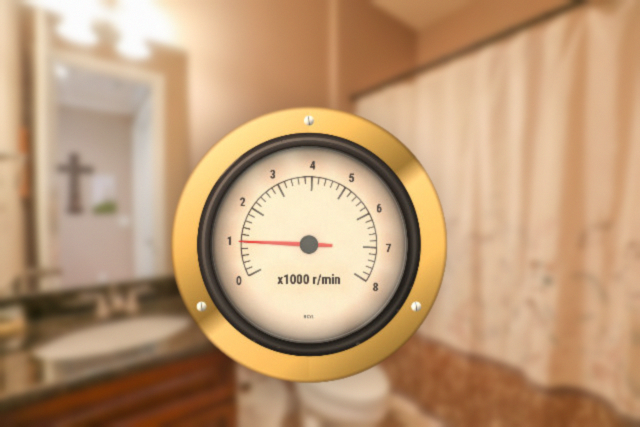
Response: 1000 rpm
